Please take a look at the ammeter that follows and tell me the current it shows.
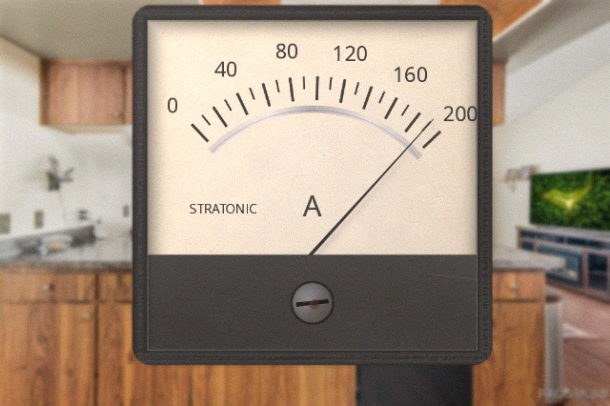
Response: 190 A
